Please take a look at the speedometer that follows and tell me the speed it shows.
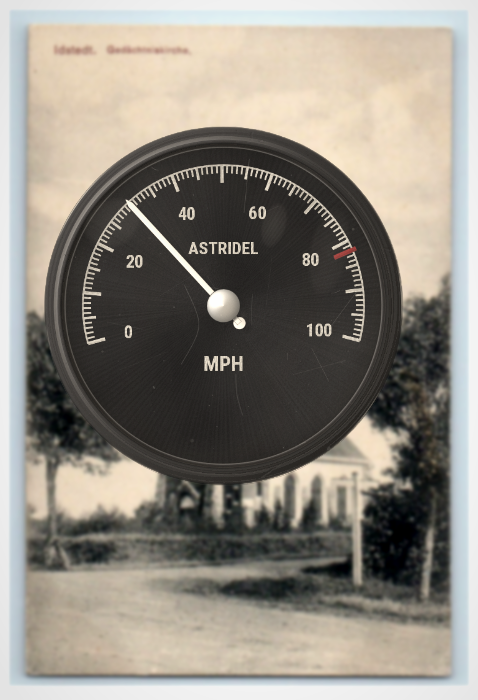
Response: 30 mph
